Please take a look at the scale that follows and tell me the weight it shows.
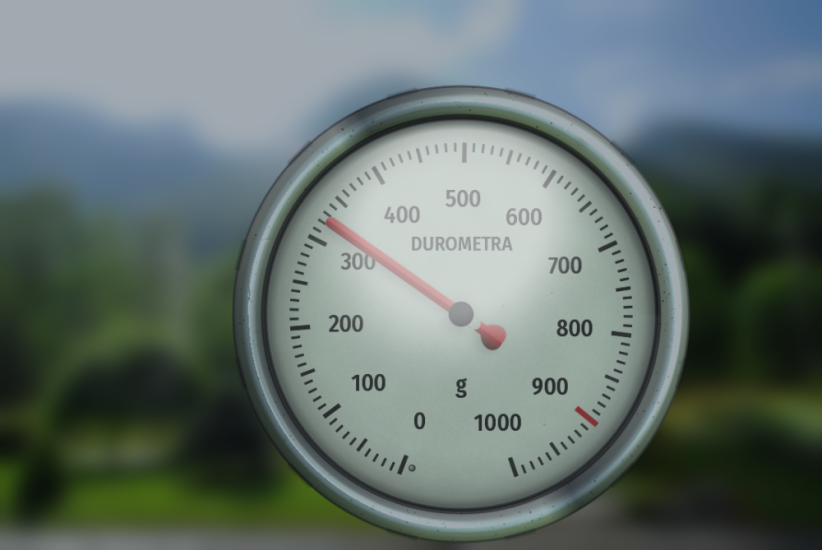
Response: 325 g
